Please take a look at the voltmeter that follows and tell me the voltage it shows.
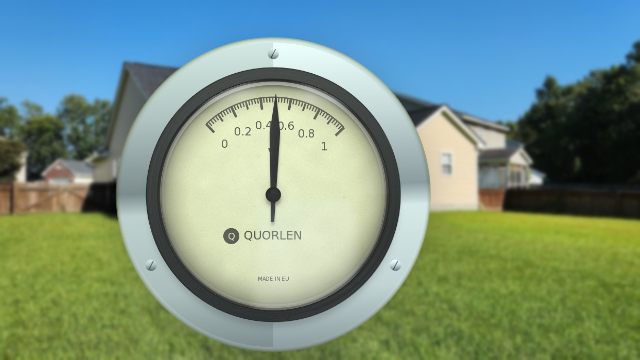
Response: 0.5 V
